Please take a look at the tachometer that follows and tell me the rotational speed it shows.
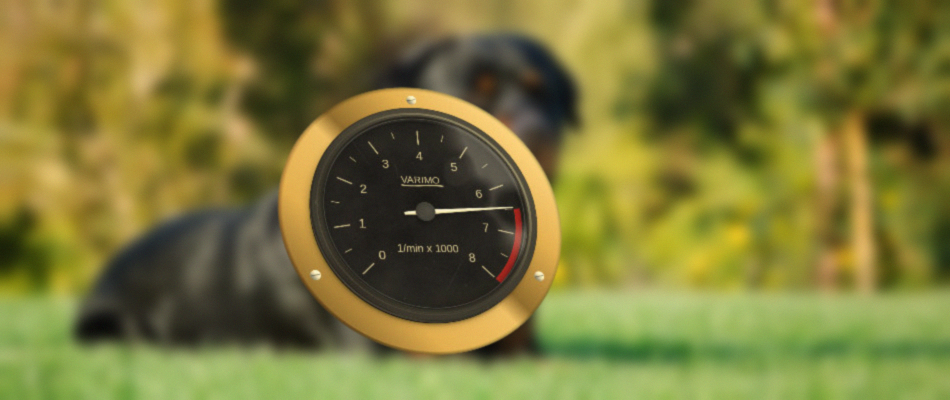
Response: 6500 rpm
